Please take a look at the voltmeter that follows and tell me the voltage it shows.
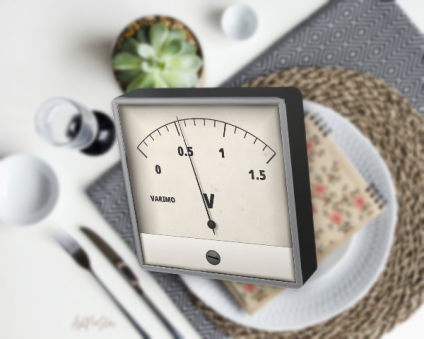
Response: 0.55 V
